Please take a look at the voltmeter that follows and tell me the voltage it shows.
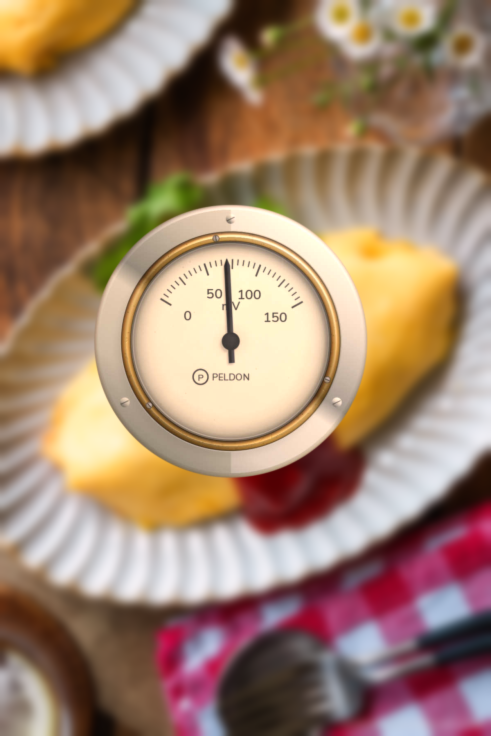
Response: 70 mV
